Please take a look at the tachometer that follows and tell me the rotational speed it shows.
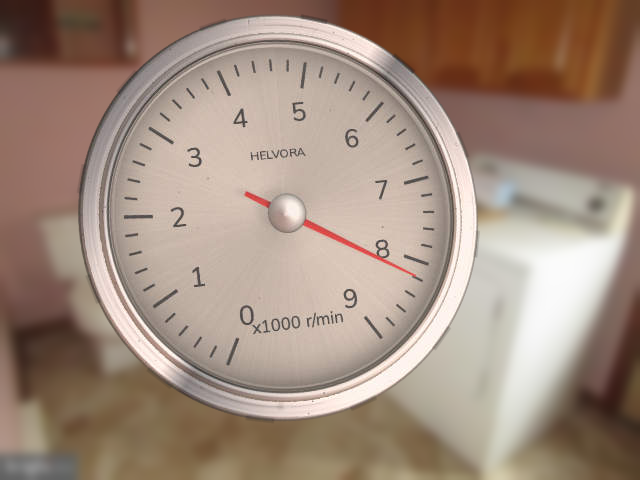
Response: 8200 rpm
